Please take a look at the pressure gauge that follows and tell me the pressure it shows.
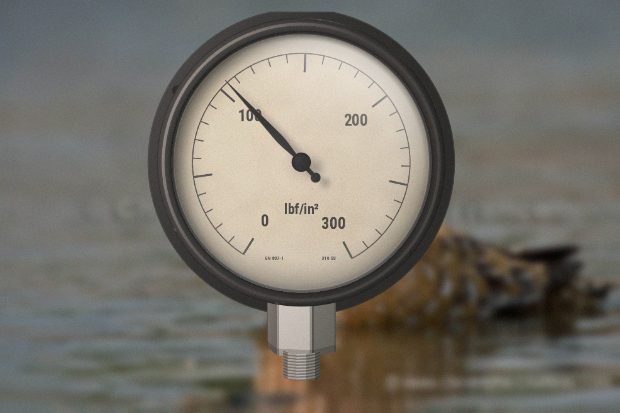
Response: 105 psi
